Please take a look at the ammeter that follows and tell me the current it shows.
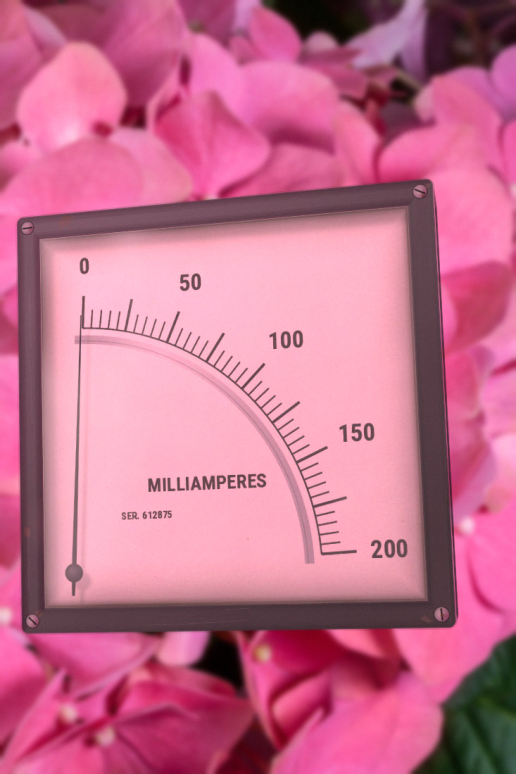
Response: 0 mA
